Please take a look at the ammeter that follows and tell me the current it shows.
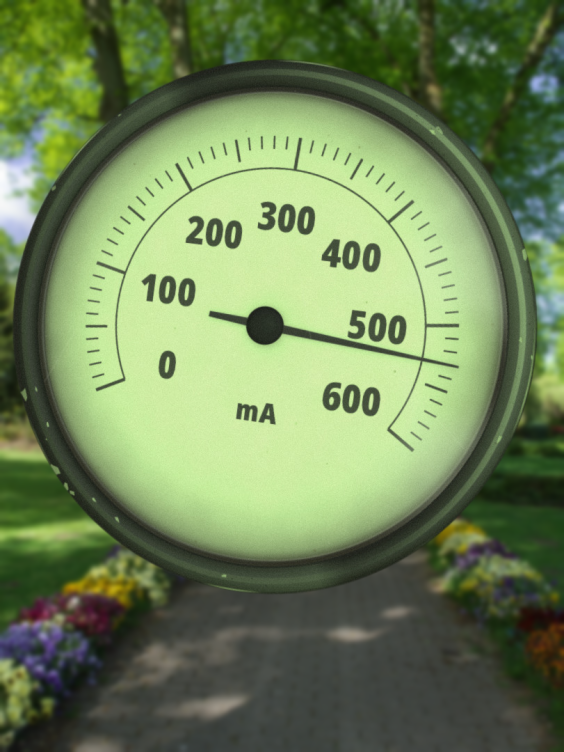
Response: 530 mA
